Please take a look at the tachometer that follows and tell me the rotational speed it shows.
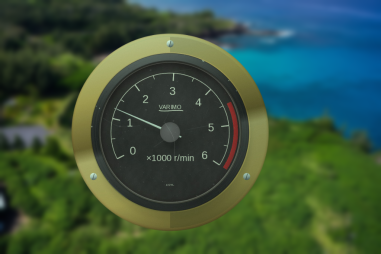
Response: 1250 rpm
